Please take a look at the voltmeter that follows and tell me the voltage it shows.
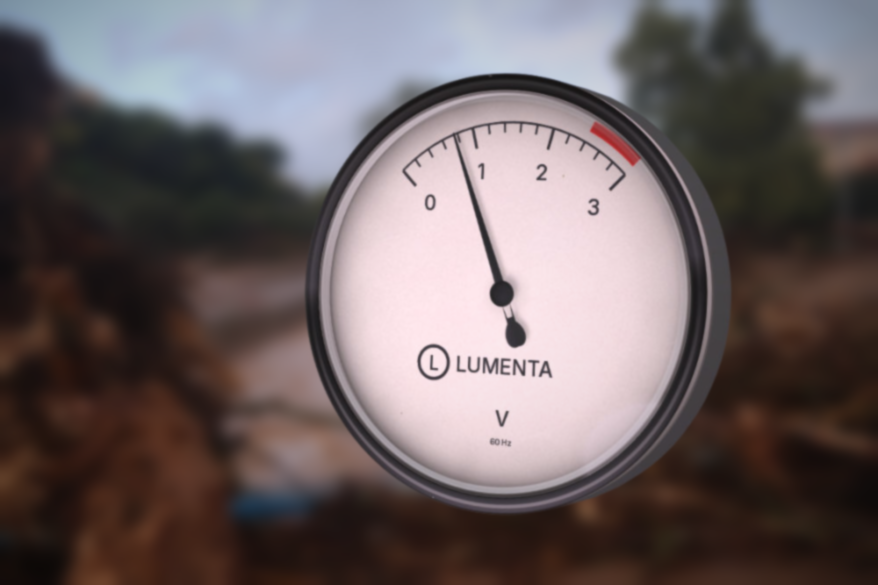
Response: 0.8 V
